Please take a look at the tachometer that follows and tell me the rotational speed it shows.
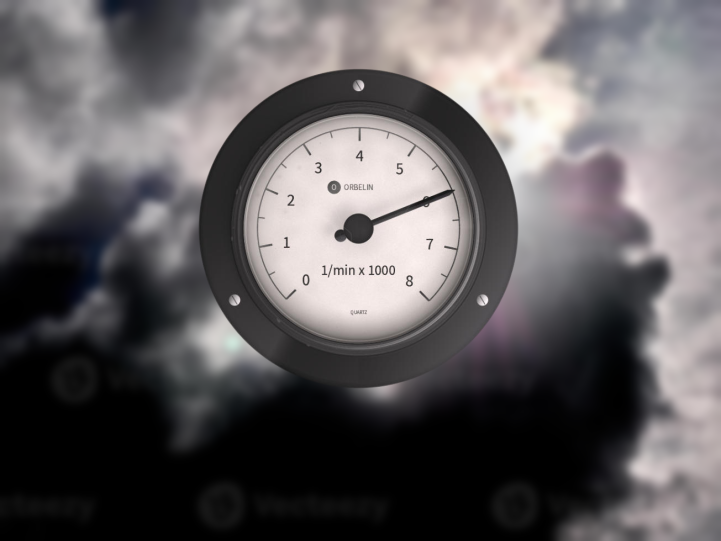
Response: 6000 rpm
